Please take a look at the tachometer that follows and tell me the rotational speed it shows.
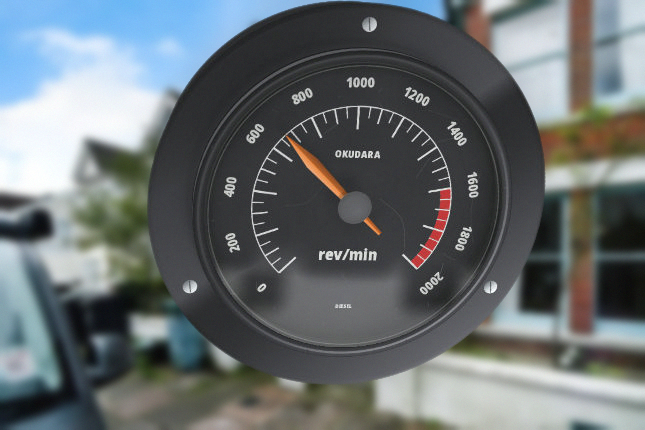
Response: 675 rpm
